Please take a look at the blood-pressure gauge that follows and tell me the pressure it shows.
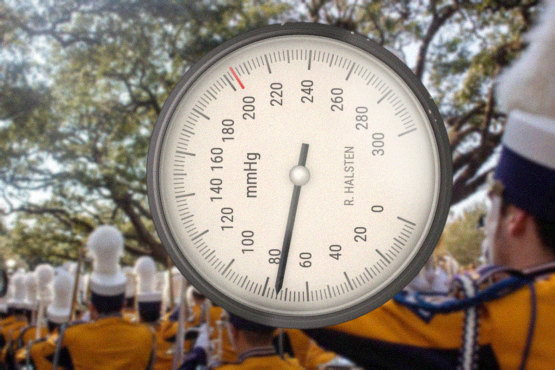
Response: 74 mmHg
